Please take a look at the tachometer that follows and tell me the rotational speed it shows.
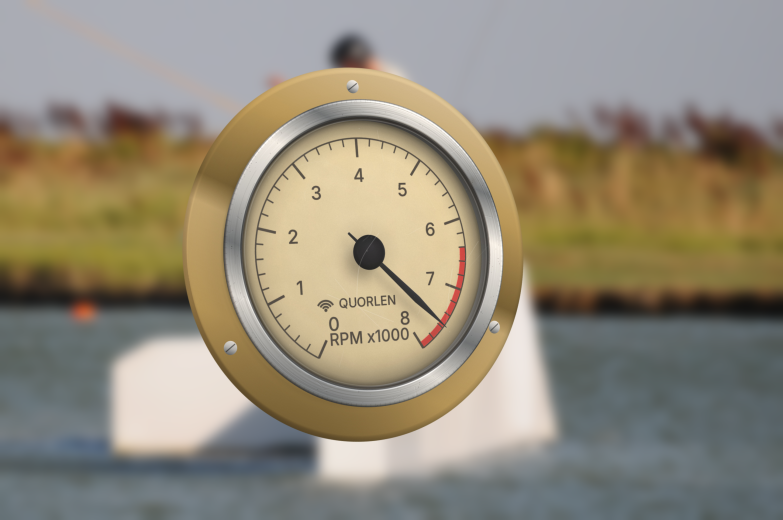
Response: 7600 rpm
